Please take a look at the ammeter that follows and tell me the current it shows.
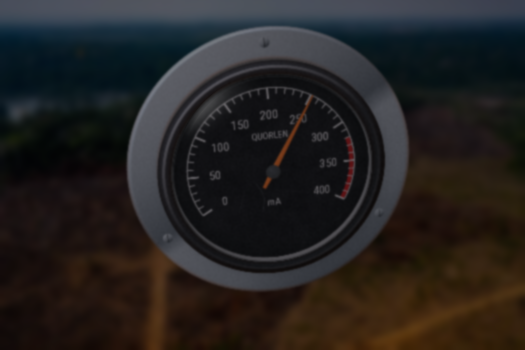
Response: 250 mA
